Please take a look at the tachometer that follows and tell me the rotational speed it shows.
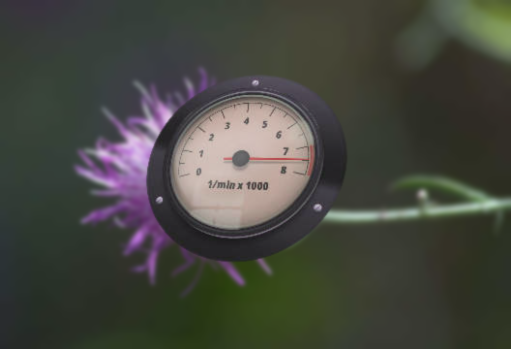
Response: 7500 rpm
